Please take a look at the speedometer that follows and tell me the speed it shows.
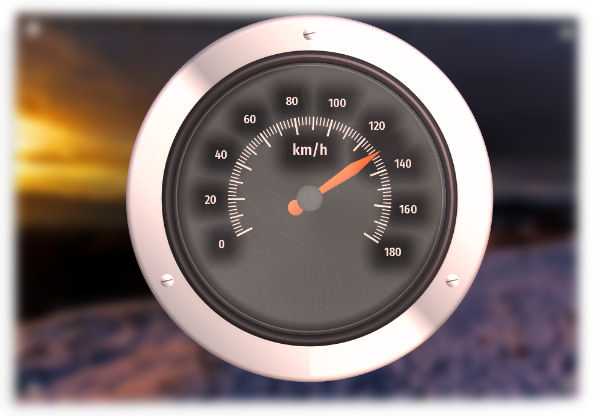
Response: 130 km/h
